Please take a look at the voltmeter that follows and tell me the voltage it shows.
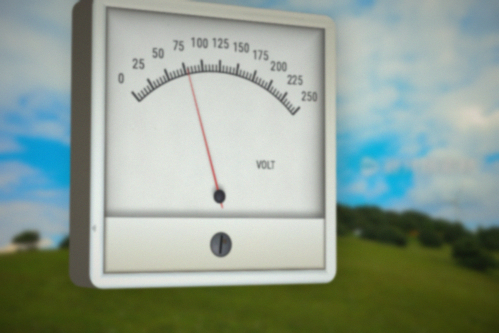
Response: 75 V
